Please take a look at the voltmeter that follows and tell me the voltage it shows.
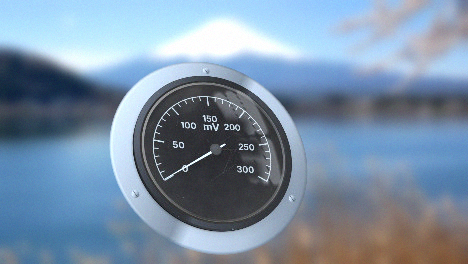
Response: 0 mV
